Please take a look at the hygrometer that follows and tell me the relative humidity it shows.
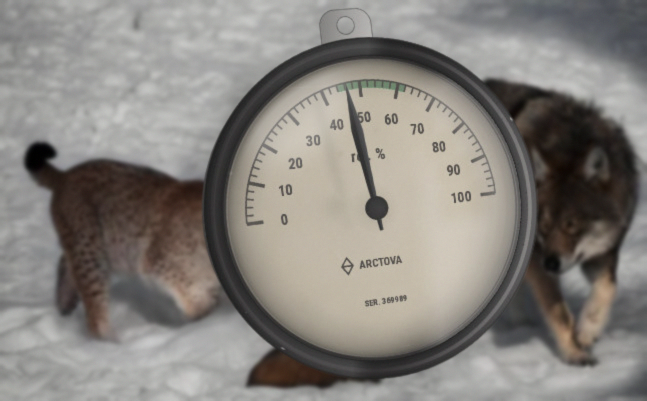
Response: 46 %
